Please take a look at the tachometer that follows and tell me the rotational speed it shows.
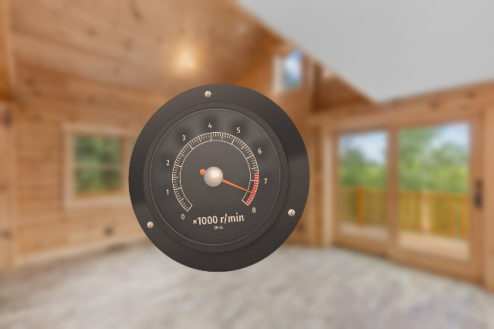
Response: 7500 rpm
